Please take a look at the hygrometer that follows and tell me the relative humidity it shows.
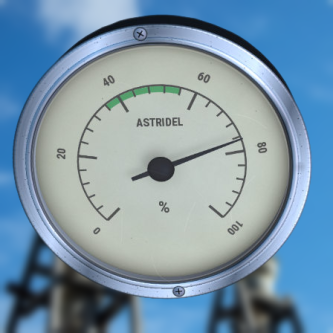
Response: 76 %
